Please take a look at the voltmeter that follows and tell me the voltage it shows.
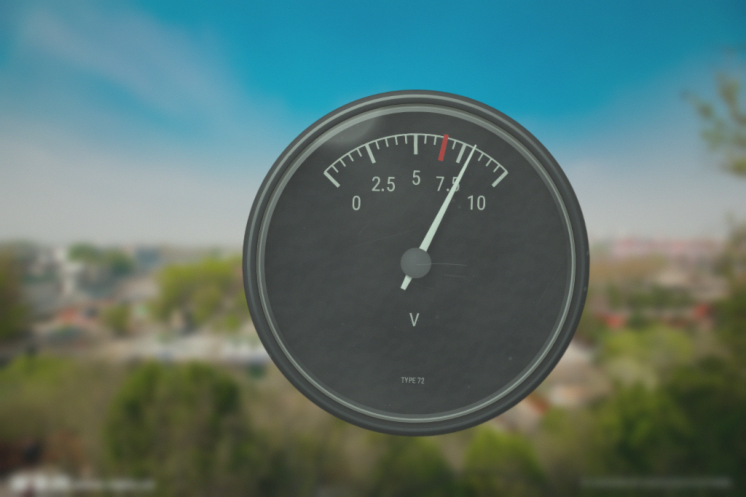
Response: 8 V
